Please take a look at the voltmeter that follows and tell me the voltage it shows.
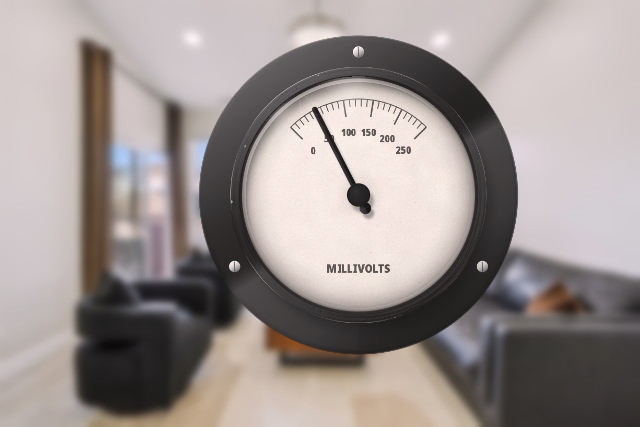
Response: 50 mV
